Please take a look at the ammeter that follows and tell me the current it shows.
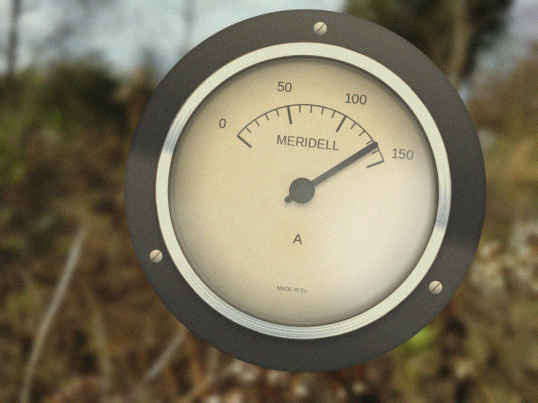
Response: 135 A
